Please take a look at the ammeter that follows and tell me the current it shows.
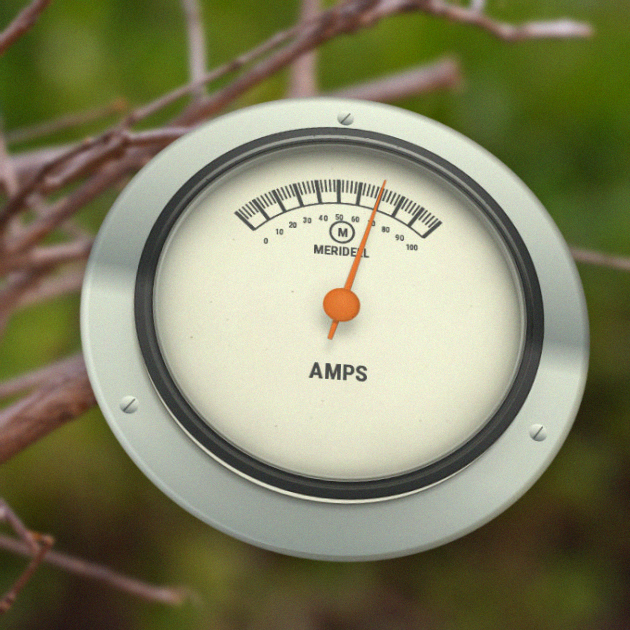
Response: 70 A
